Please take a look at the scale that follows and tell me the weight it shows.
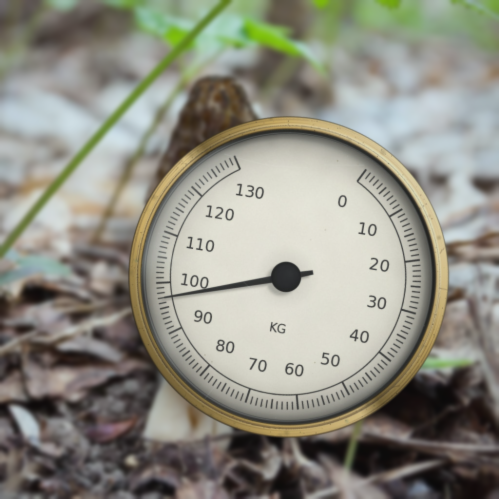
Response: 97 kg
